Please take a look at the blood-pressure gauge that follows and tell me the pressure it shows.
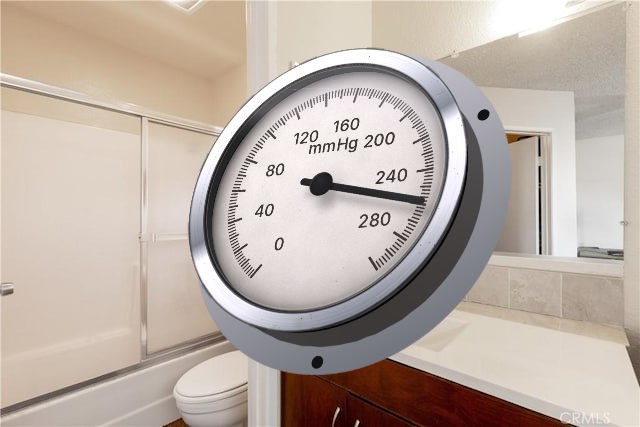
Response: 260 mmHg
